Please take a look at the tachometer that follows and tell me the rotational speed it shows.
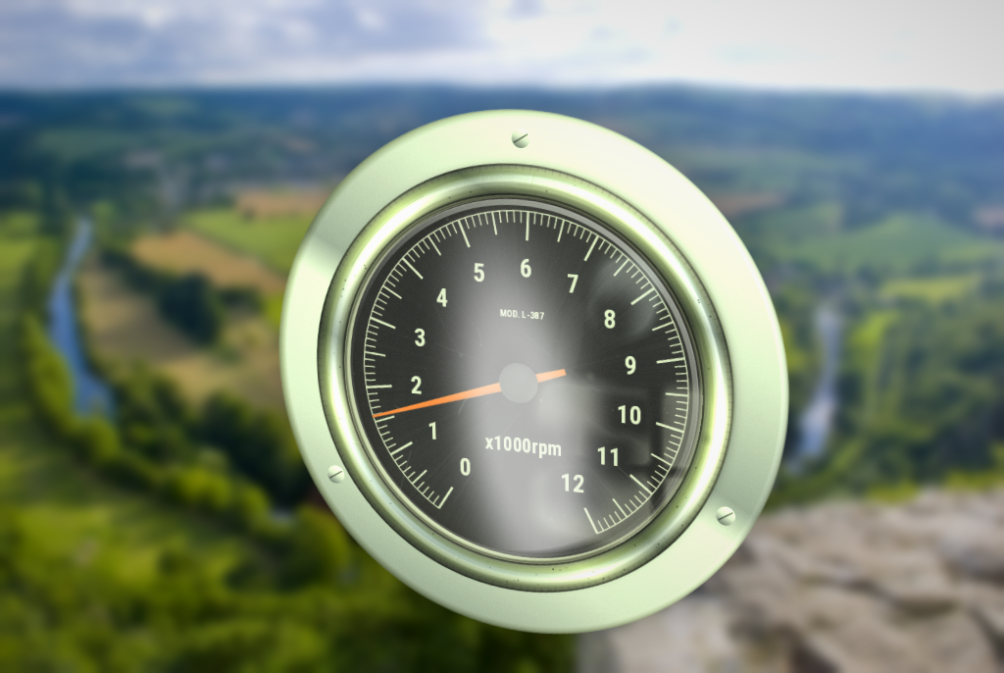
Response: 1600 rpm
